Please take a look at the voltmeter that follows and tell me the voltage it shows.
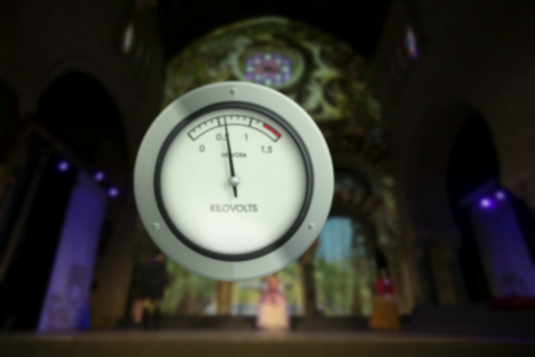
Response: 0.6 kV
